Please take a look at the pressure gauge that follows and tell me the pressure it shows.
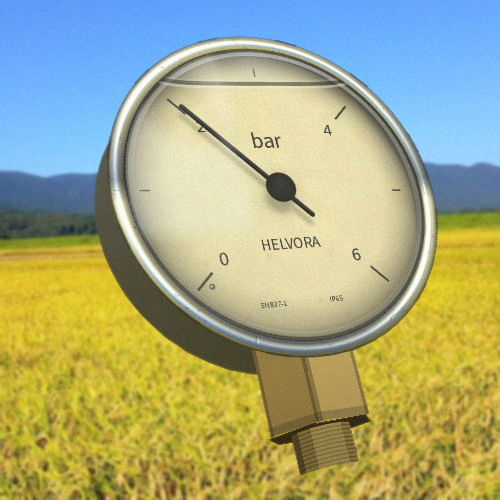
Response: 2 bar
